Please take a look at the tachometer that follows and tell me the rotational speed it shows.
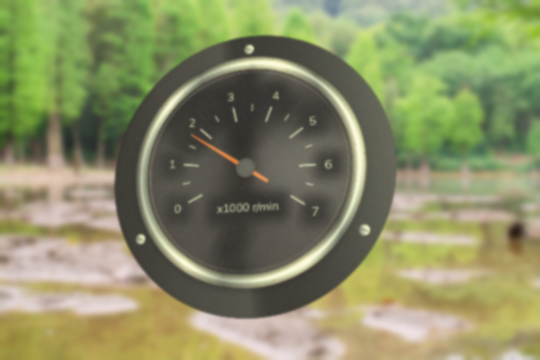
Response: 1750 rpm
